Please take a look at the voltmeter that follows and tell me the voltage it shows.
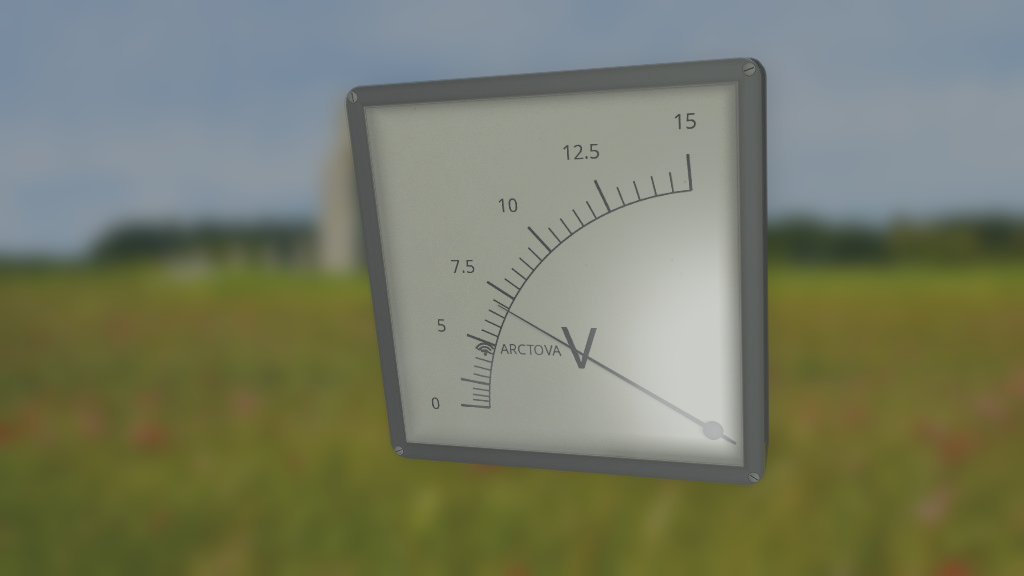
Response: 7 V
